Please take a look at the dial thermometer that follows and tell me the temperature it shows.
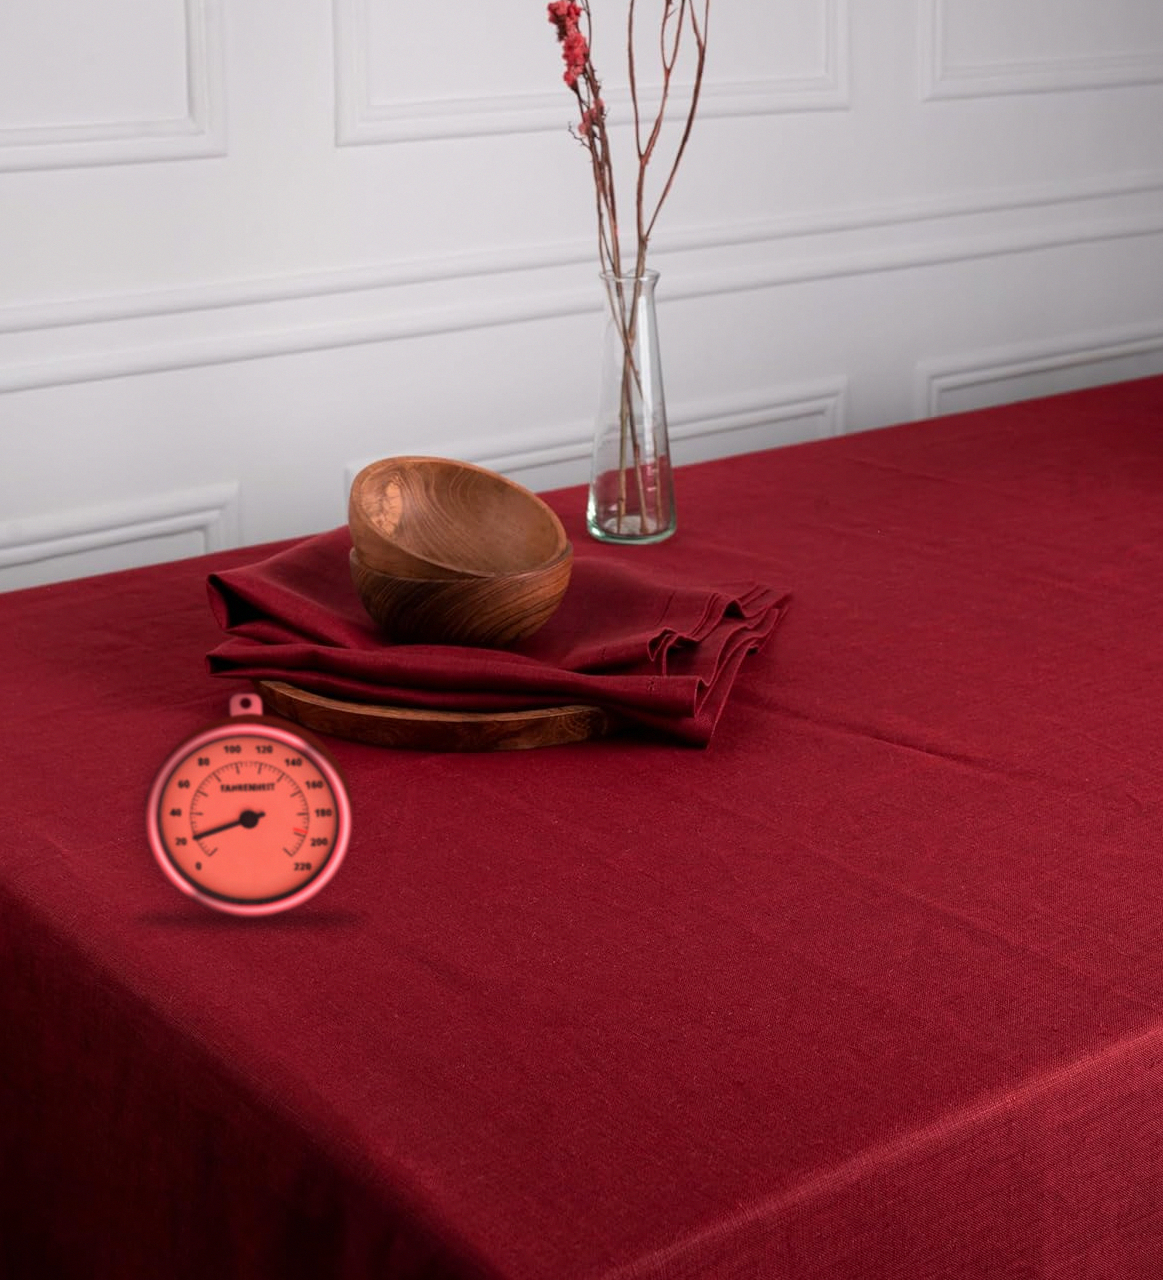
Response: 20 °F
